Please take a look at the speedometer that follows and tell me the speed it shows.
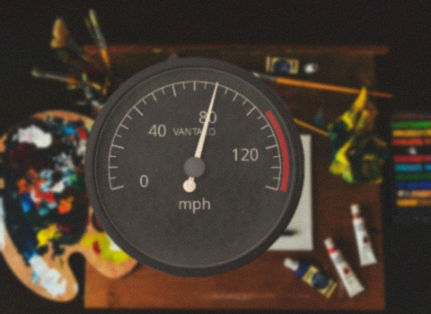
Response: 80 mph
